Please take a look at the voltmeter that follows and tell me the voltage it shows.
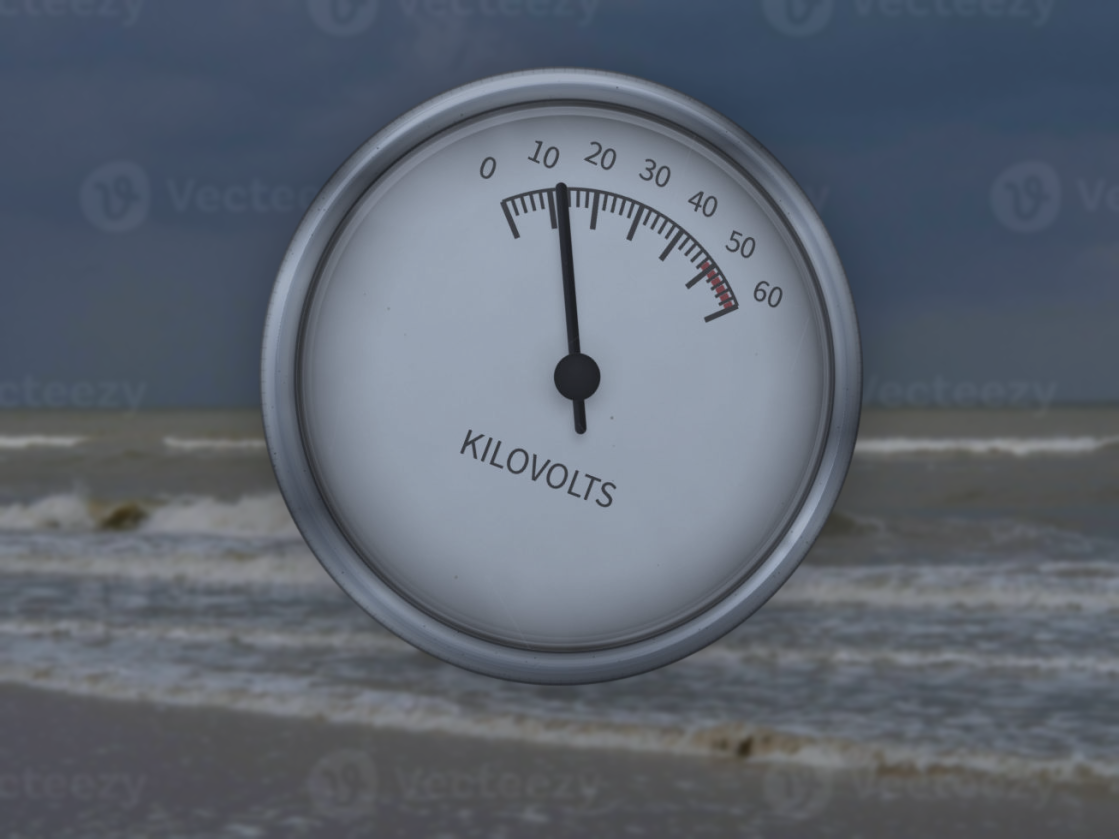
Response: 12 kV
